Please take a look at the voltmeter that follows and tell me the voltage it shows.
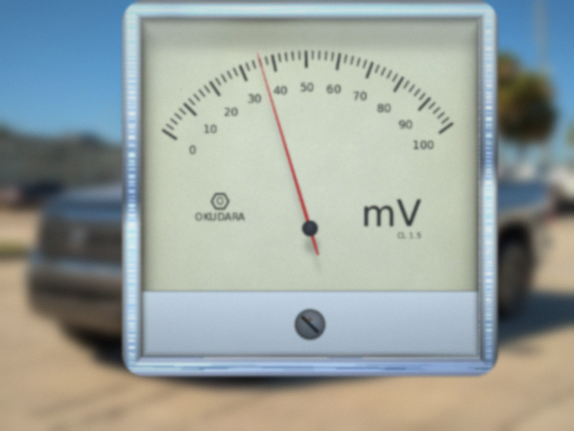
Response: 36 mV
